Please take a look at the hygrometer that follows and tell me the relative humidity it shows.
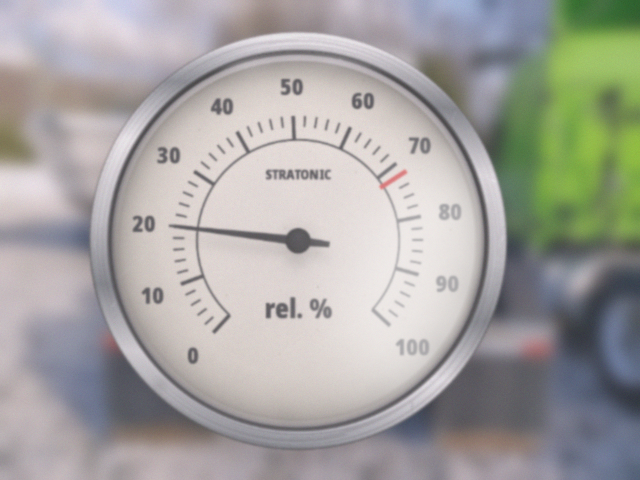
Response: 20 %
